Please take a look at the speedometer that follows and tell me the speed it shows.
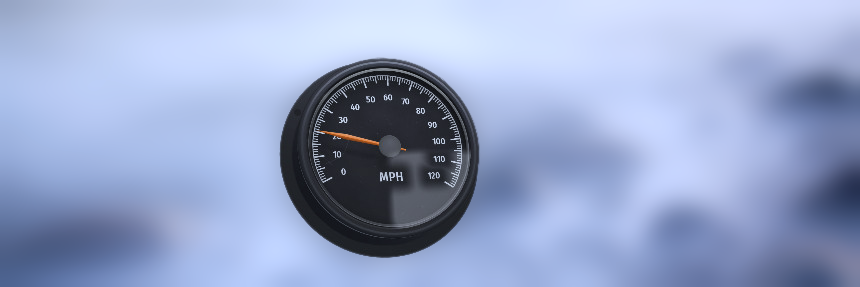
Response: 20 mph
